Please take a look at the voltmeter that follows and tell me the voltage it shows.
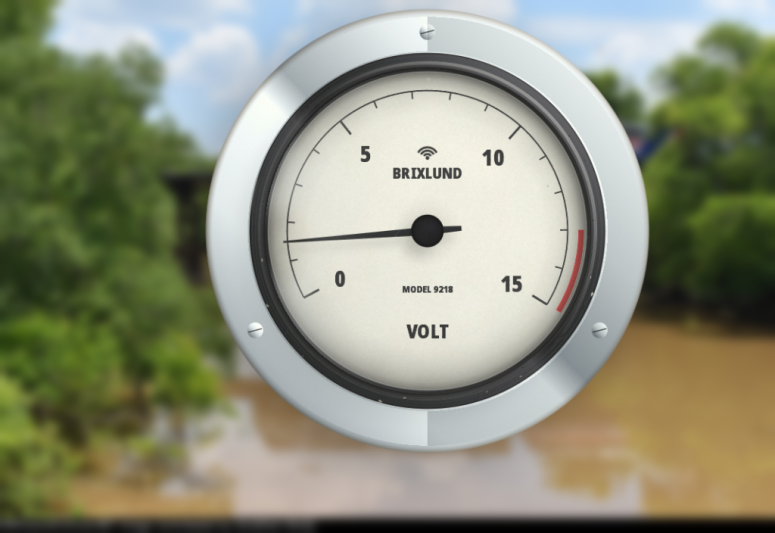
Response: 1.5 V
